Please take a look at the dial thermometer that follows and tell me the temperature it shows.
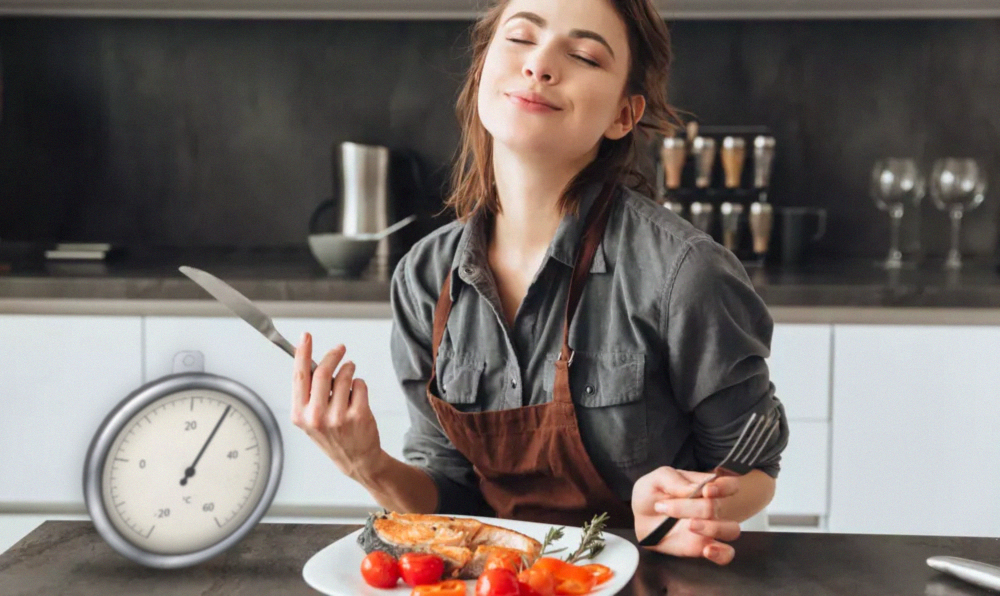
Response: 28 °C
